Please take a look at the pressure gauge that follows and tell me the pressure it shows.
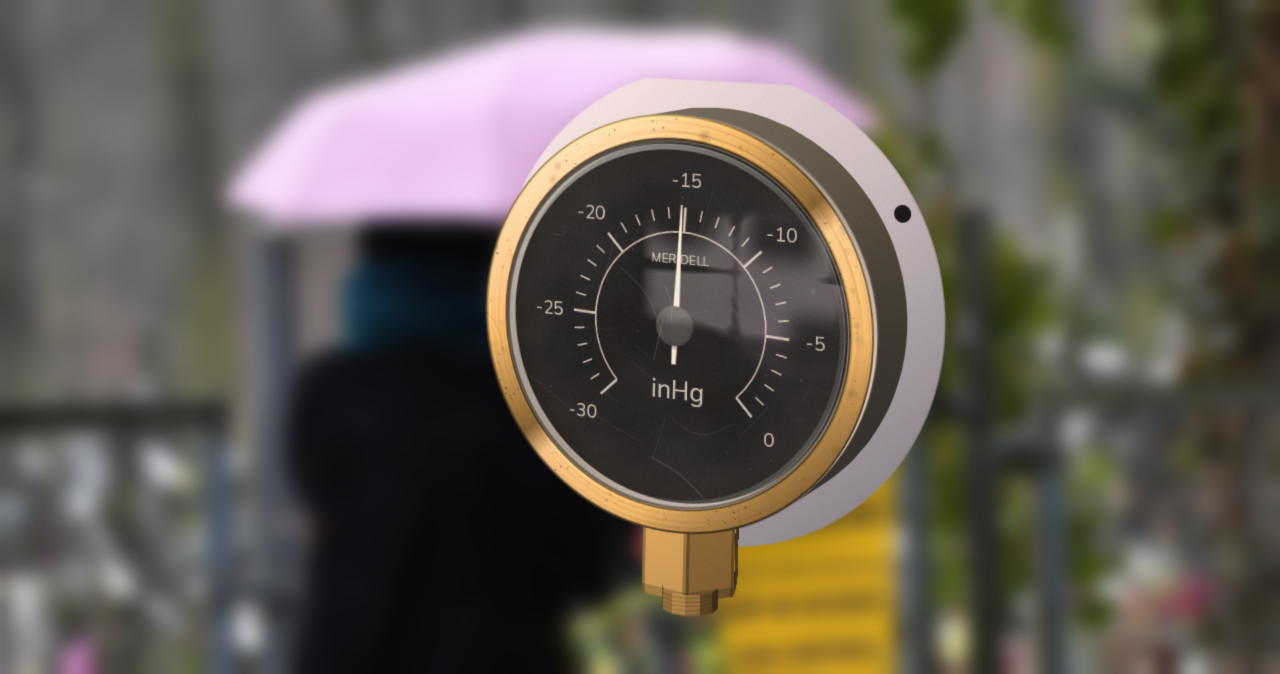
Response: -15 inHg
